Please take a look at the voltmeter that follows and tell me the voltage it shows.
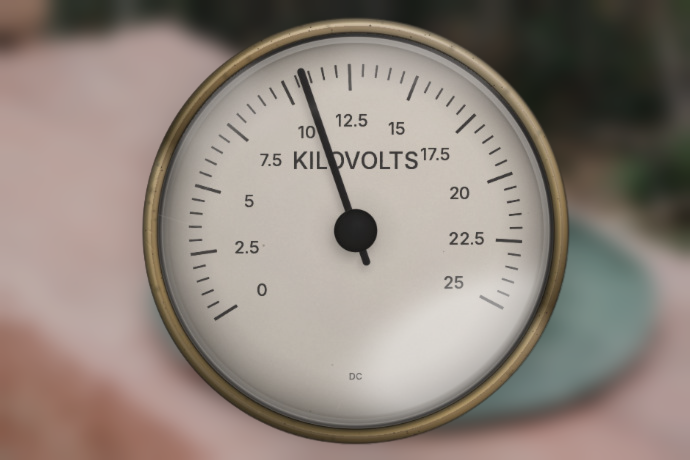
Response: 10.75 kV
